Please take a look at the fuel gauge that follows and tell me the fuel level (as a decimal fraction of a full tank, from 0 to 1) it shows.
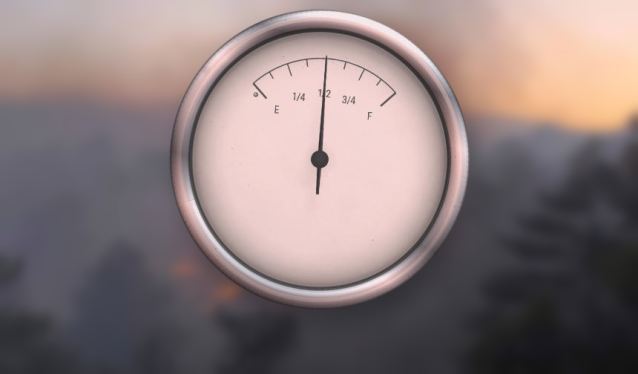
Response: 0.5
